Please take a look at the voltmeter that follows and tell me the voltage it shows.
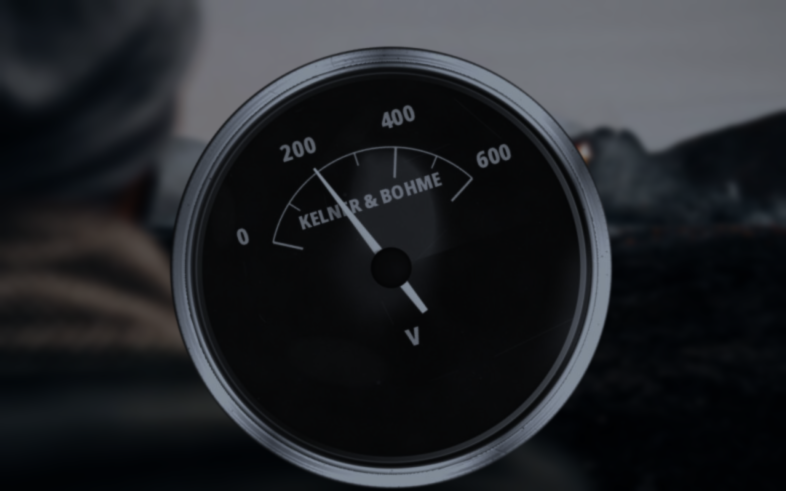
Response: 200 V
